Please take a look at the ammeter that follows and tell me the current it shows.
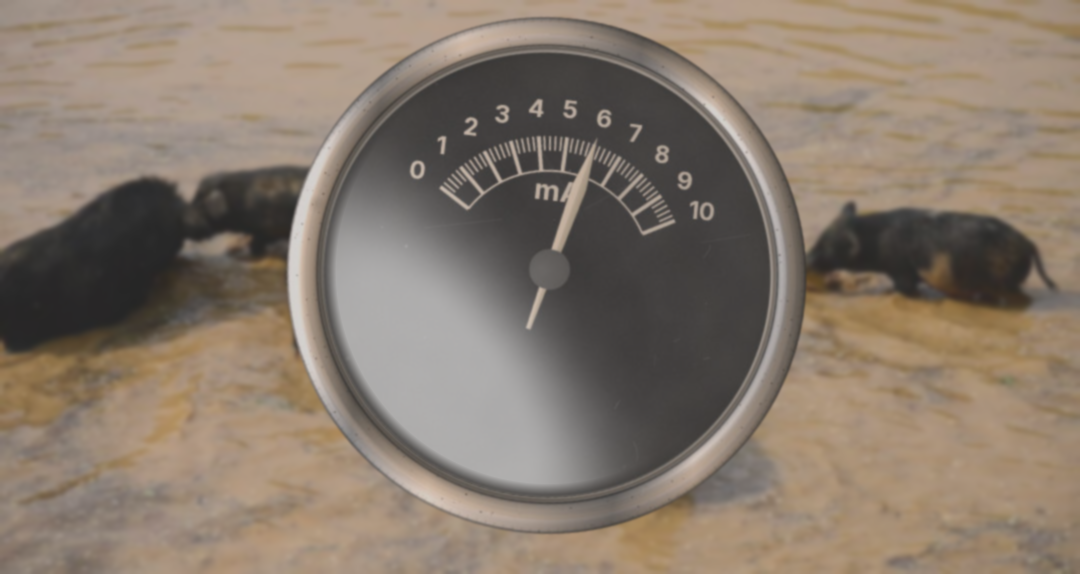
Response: 6 mA
